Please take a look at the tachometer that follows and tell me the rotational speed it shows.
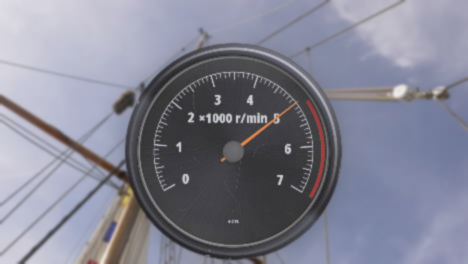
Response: 5000 rpm
